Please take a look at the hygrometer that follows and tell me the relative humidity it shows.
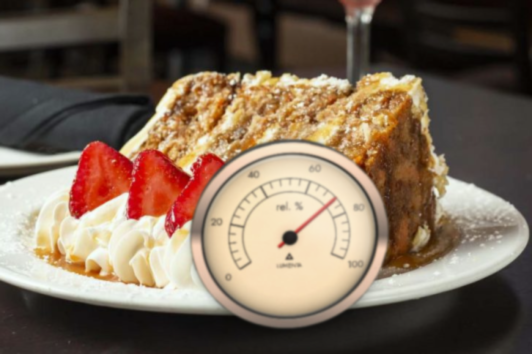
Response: 72 %
